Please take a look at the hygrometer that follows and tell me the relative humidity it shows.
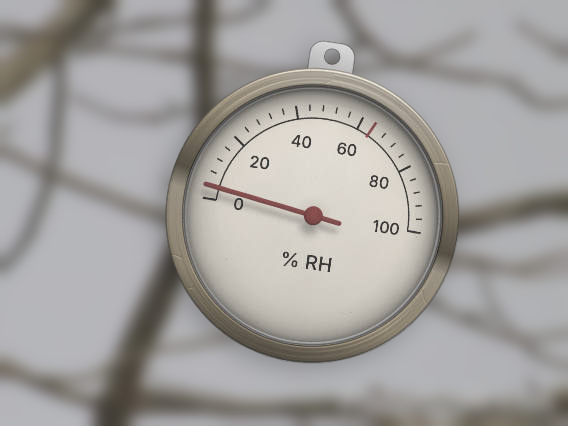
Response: 4 %
